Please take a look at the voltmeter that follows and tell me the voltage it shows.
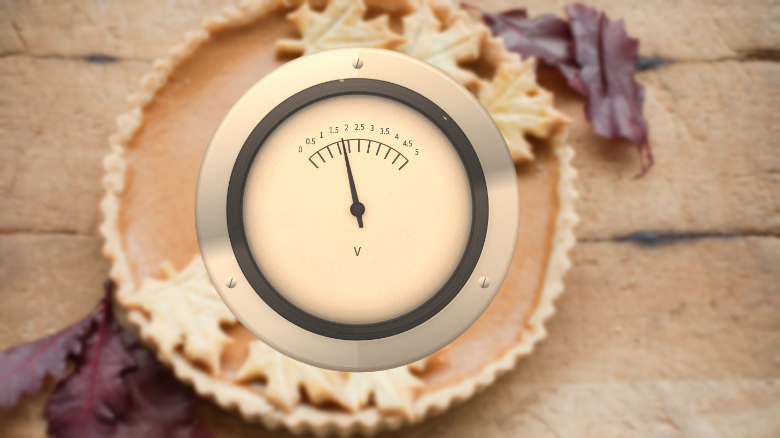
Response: 1.75 V
